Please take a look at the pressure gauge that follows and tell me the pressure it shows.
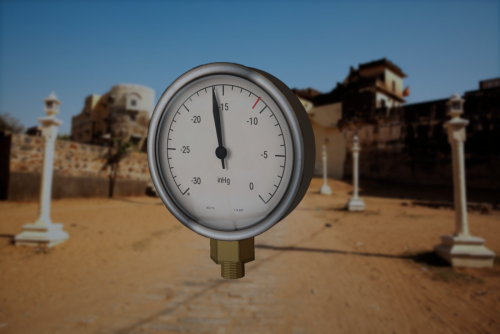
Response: -16 inHg
